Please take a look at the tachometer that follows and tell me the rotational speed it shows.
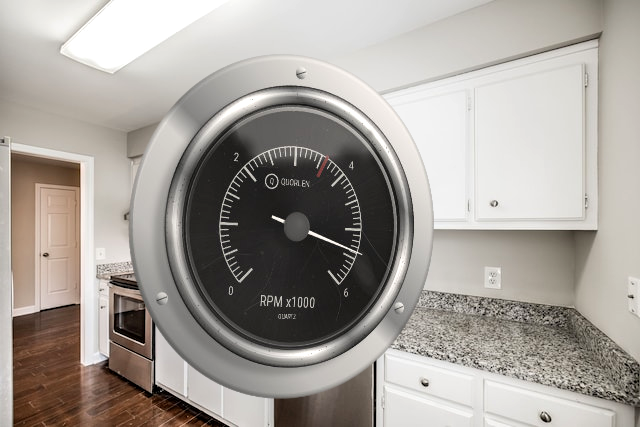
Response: 5400 rpm
